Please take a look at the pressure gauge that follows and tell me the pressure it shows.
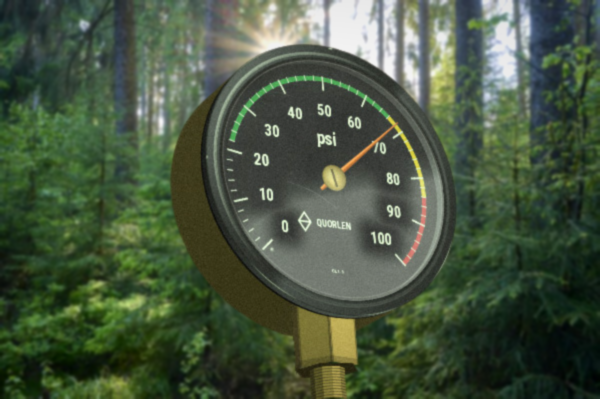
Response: 68 psi
